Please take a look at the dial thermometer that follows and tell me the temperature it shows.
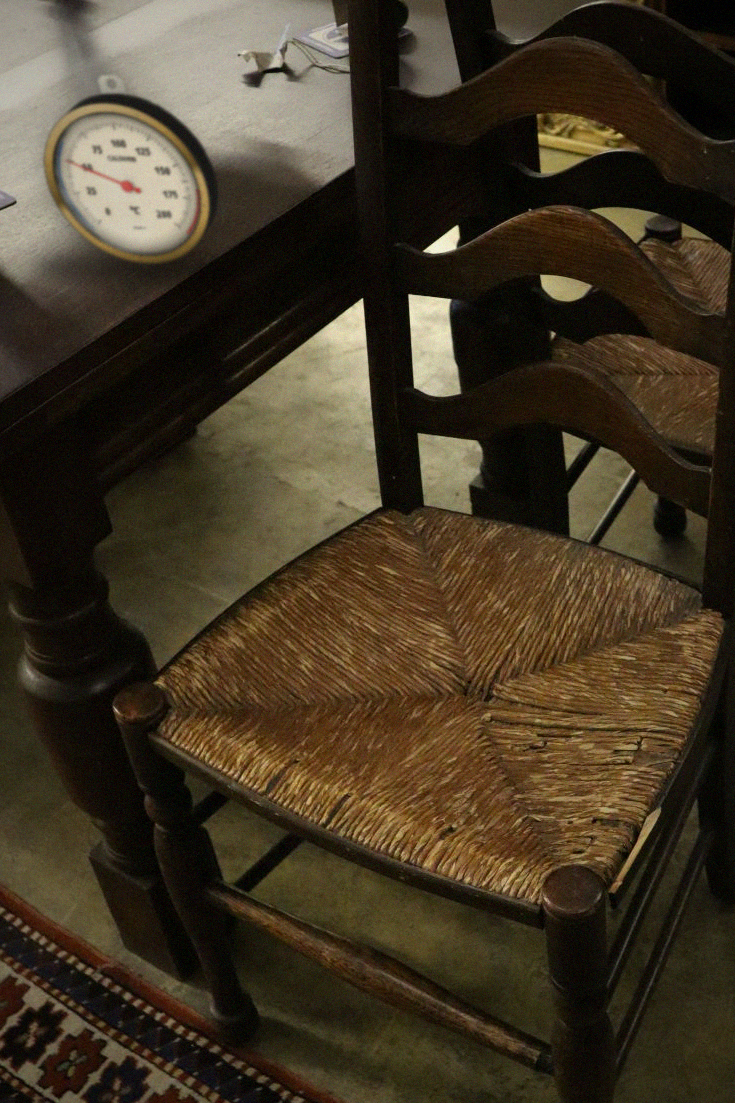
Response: 50 °C
